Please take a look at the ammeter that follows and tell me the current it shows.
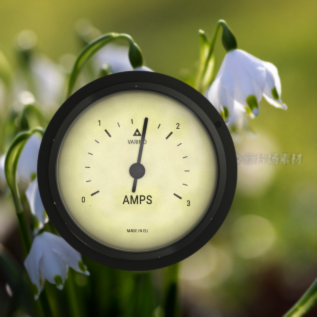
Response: 1.6 A
